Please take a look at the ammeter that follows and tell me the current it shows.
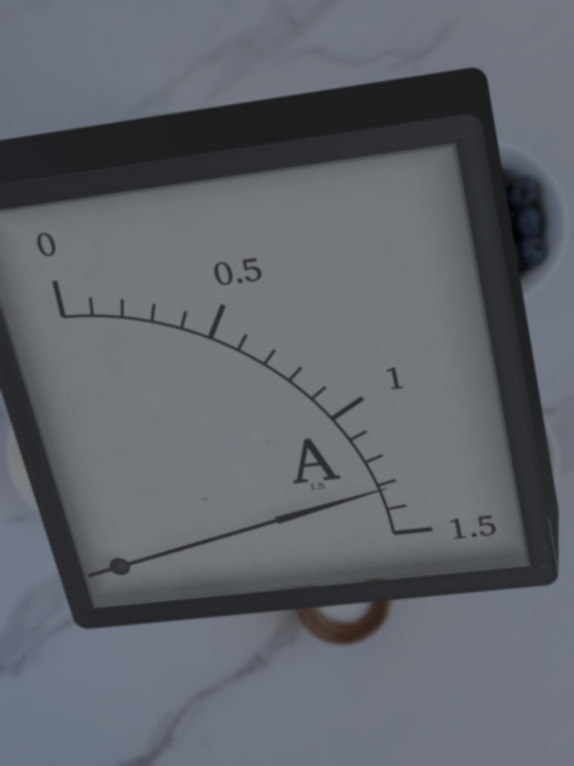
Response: 1.3 A
